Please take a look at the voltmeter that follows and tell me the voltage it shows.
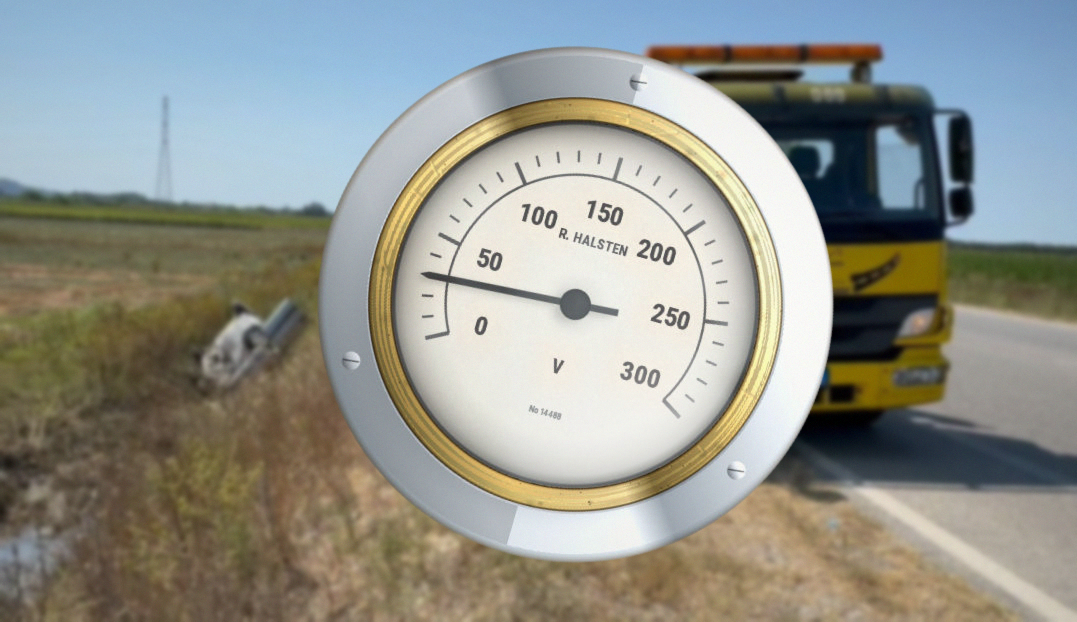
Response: 30 V
